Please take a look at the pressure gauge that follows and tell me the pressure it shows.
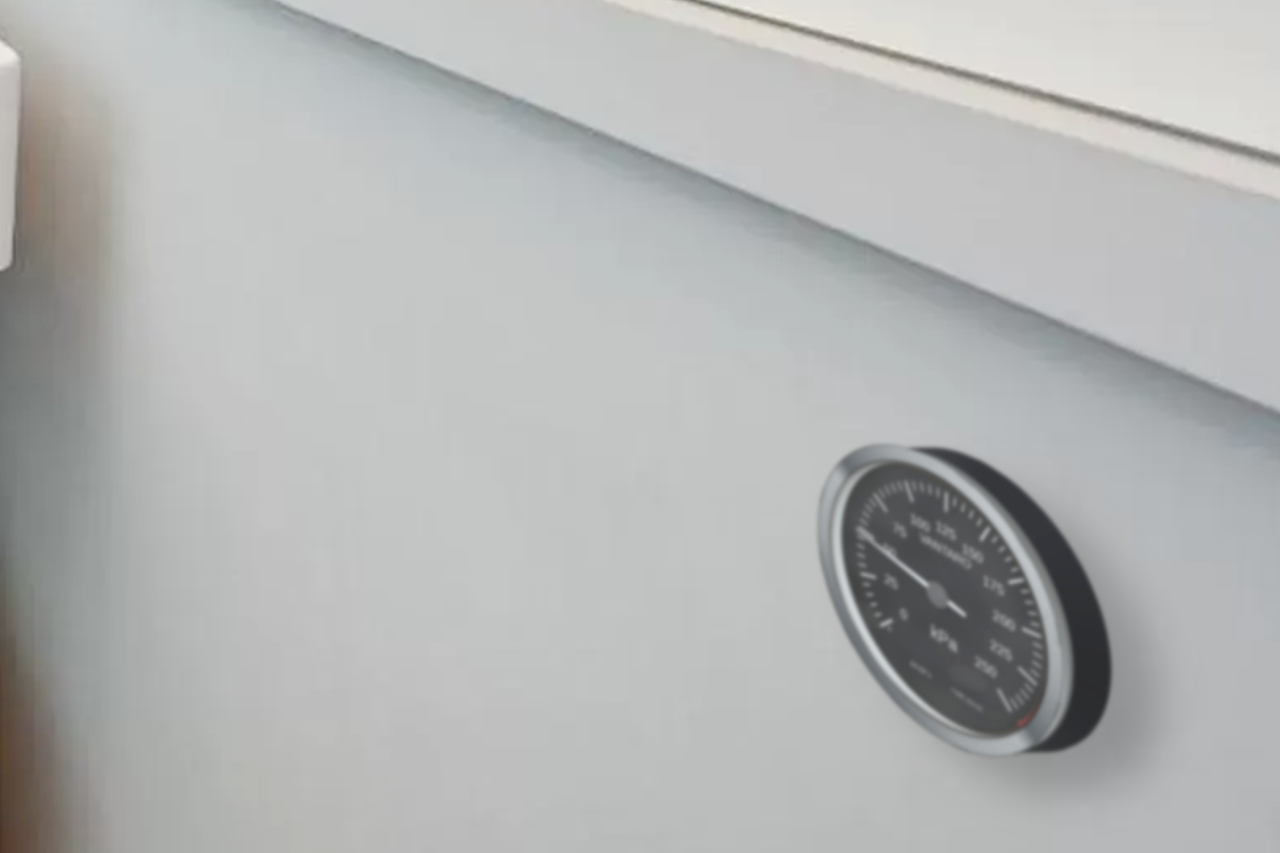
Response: 50 kPa
